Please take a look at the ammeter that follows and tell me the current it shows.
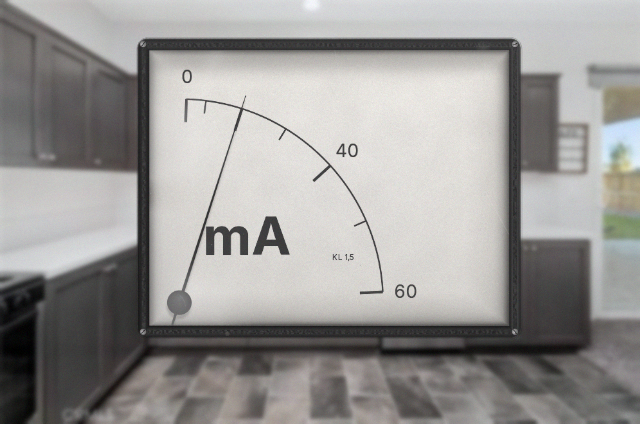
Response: 20 mA
